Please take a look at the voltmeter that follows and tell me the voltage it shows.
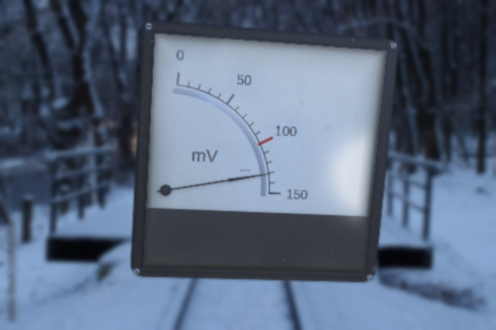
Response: 130 mV
